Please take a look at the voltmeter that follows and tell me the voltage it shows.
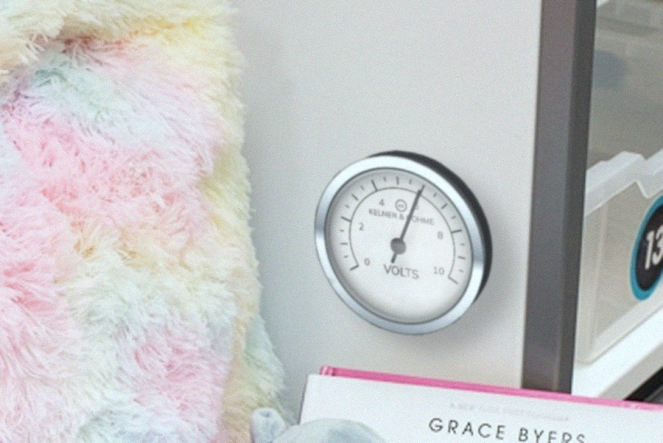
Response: 6 V
